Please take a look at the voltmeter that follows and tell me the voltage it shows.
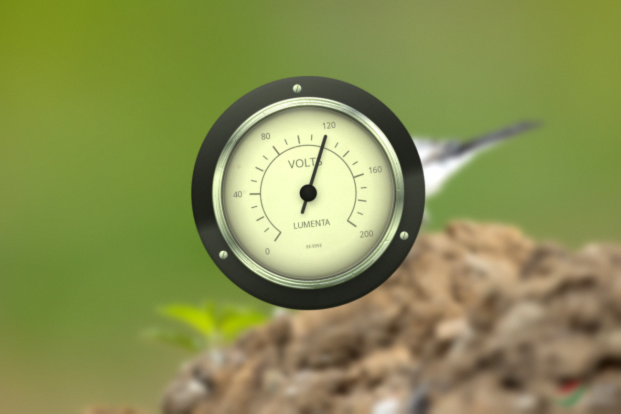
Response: 120 V
